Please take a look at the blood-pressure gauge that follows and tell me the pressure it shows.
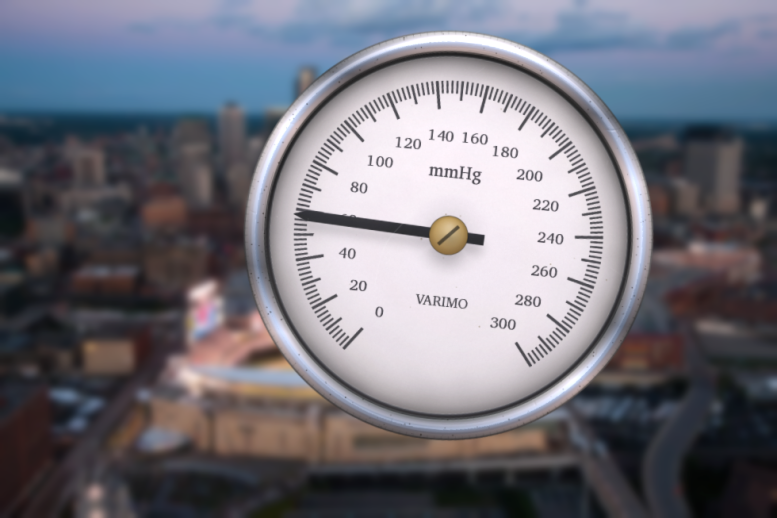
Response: 58 mmHg
